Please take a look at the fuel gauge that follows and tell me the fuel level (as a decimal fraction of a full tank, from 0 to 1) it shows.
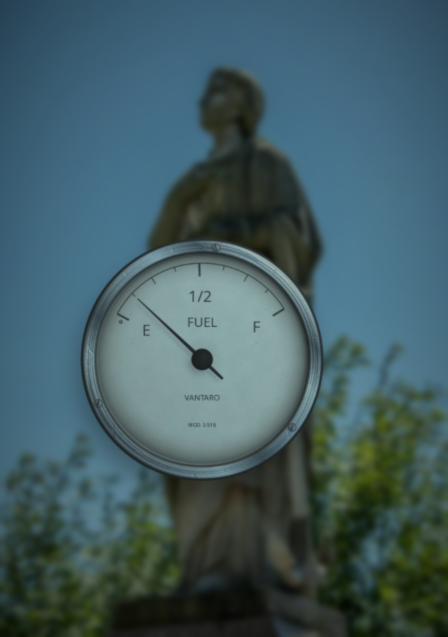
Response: 0.125
